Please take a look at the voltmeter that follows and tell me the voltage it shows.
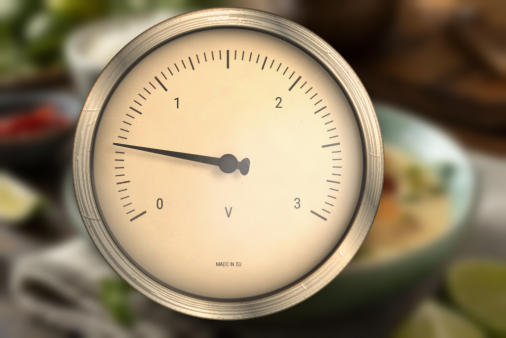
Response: 0.5 V
